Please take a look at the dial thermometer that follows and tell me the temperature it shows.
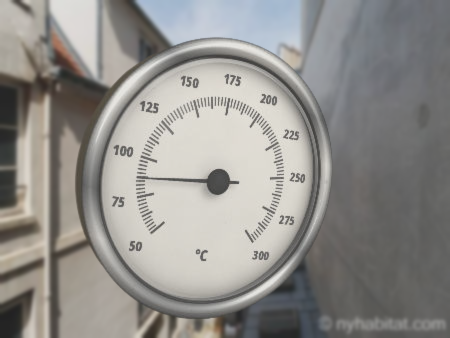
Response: 87.5 °C
